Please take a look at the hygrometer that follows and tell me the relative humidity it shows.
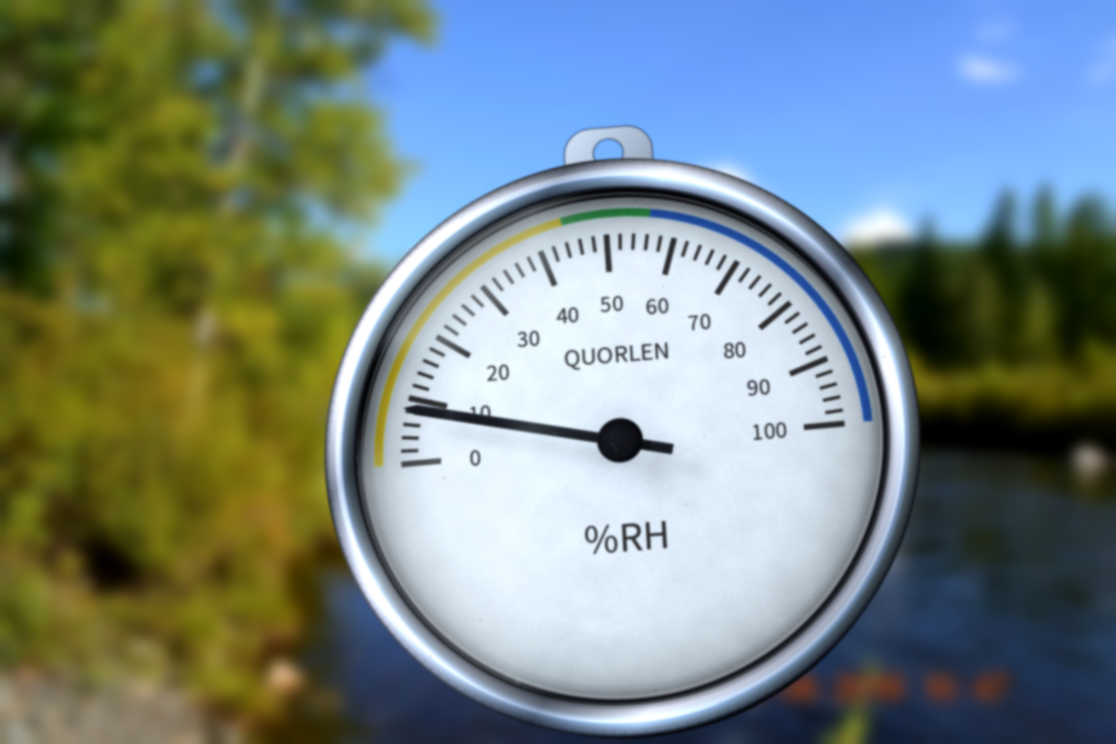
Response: 8 %
